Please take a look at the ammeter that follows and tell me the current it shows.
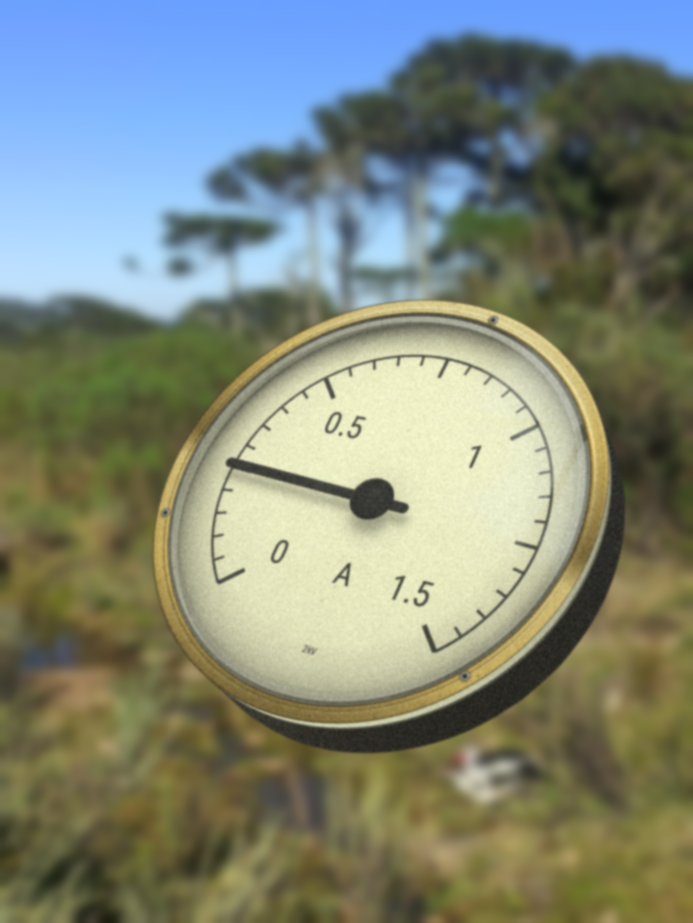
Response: 0.25 A
